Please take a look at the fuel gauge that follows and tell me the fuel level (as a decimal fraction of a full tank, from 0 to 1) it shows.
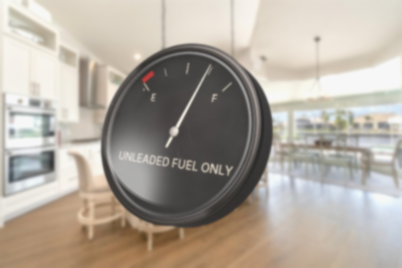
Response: 0.75
